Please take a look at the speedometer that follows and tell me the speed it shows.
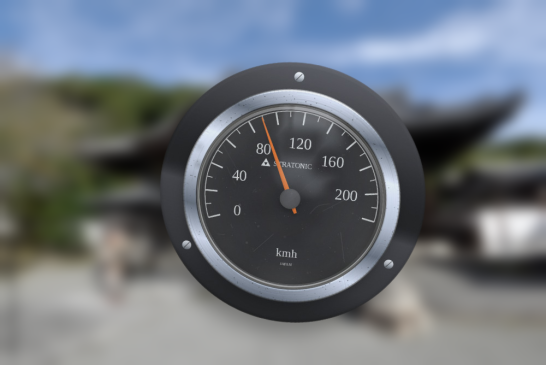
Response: 90 km/h
